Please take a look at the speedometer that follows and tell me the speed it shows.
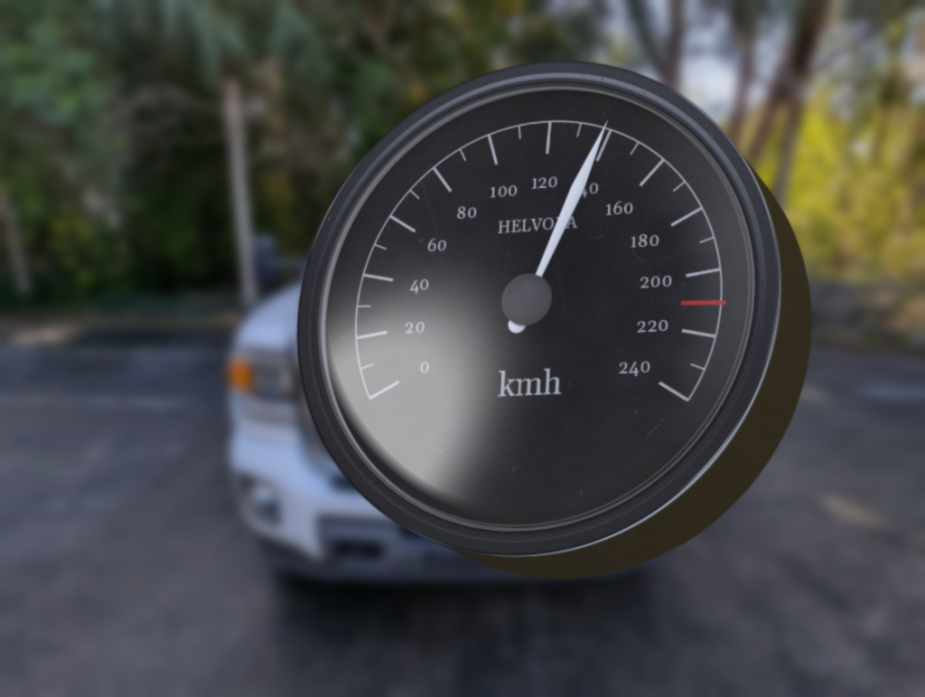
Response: 140 km/h
